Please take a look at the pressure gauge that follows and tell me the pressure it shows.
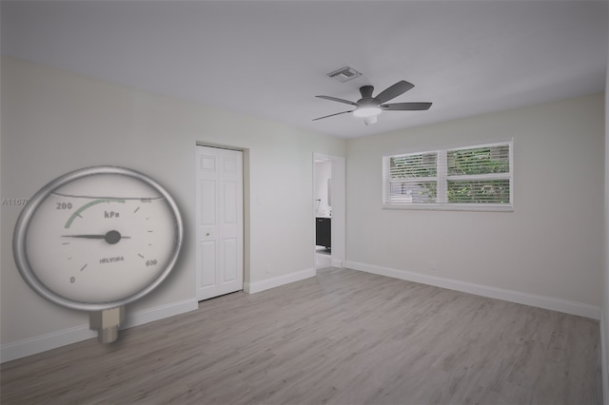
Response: 125 kPa
